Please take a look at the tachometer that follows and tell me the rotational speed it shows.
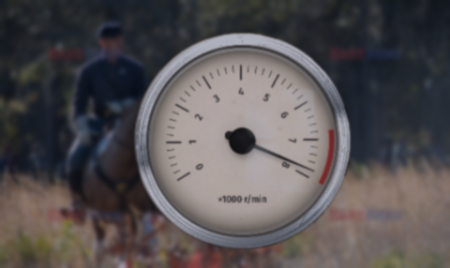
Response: 7800 rpm
